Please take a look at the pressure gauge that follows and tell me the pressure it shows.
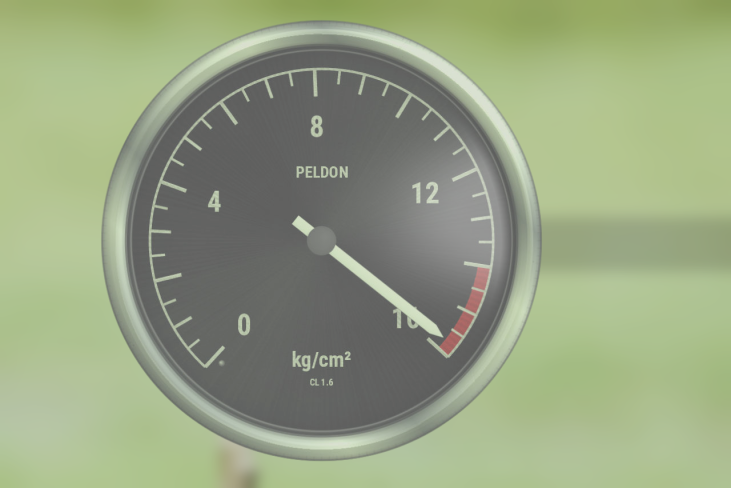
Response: 15.75 kg/cm²
